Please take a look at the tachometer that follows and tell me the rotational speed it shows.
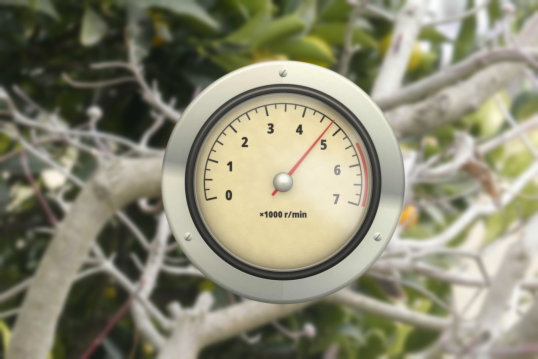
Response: 4750 rpm
